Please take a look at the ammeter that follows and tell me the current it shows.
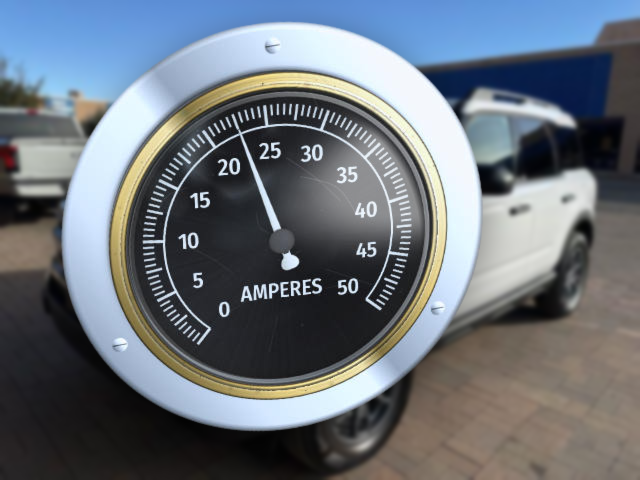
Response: 22.5 A
